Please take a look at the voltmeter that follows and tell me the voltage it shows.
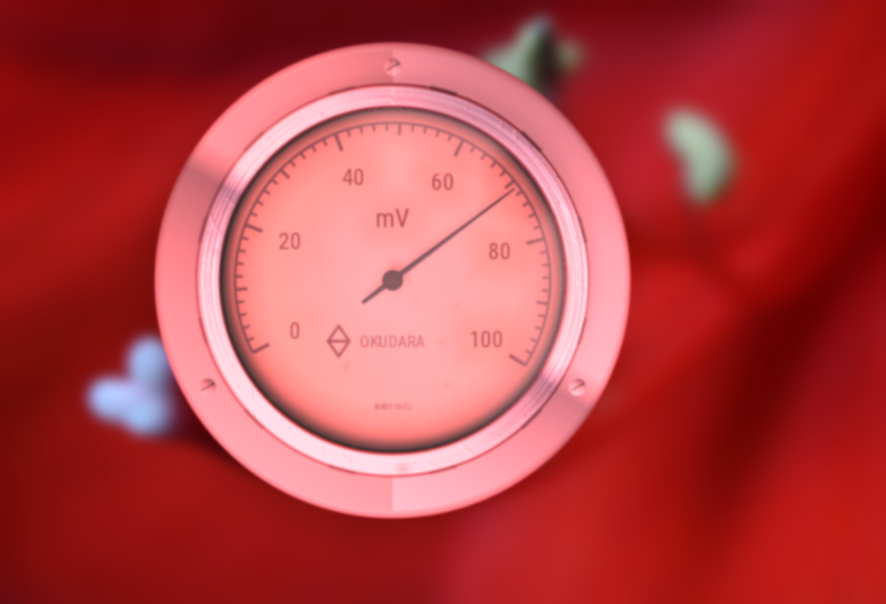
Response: 71 mV
